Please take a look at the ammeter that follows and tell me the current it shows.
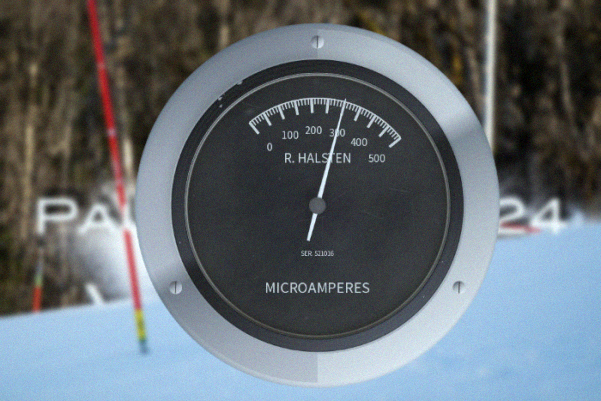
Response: 300 µA
